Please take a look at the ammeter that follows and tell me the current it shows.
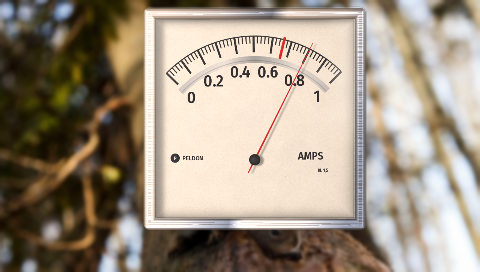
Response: 0.8 A
